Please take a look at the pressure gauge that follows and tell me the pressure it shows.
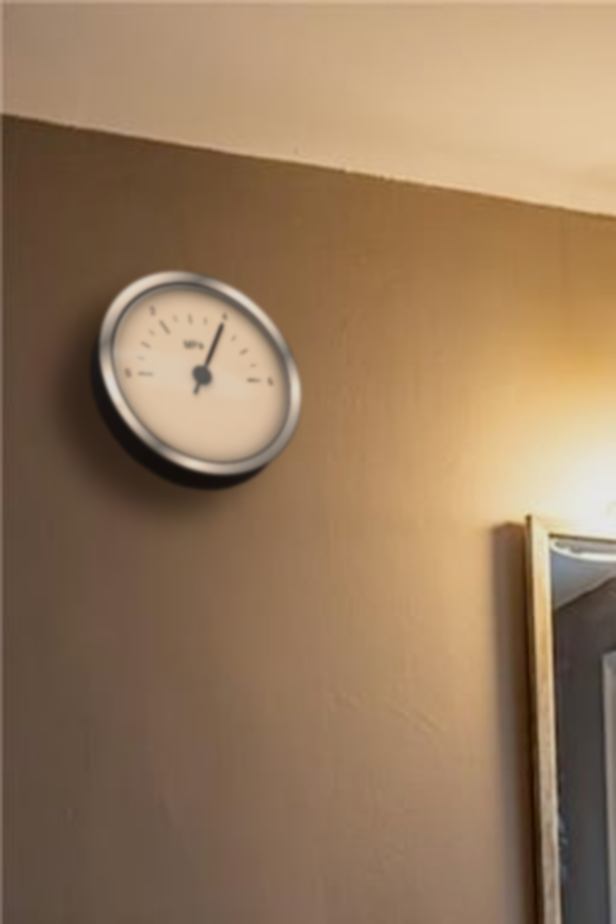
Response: 4 MPa
